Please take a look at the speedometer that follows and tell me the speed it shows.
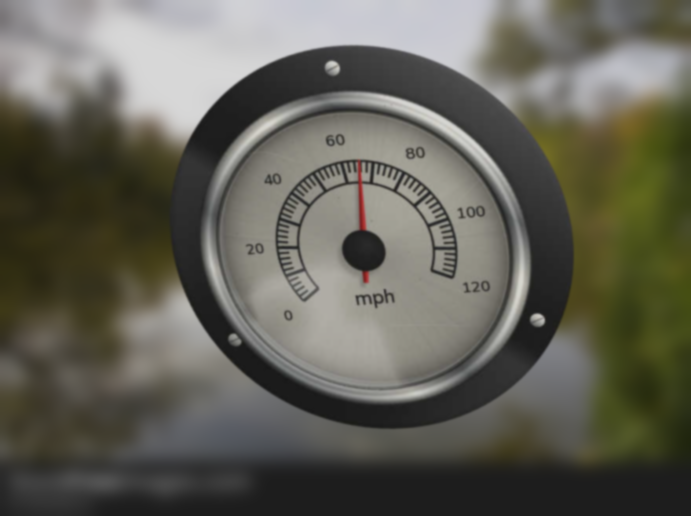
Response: 66 mph
